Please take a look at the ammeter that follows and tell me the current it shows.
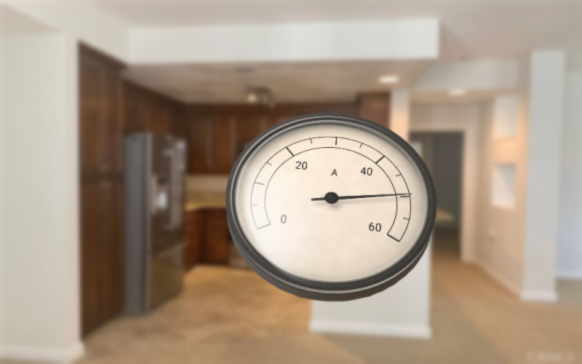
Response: 50 A
